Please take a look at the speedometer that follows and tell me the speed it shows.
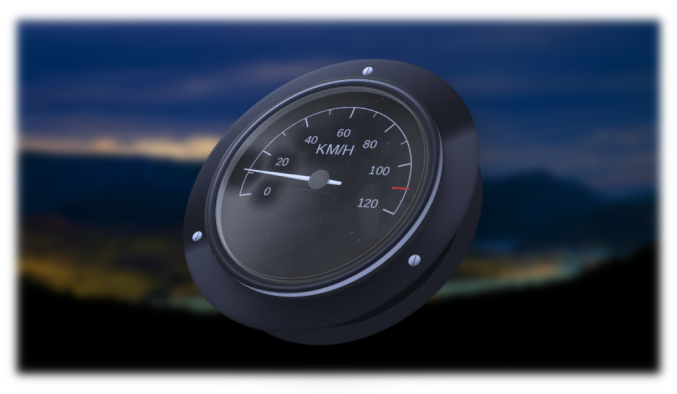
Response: 10 km/h
